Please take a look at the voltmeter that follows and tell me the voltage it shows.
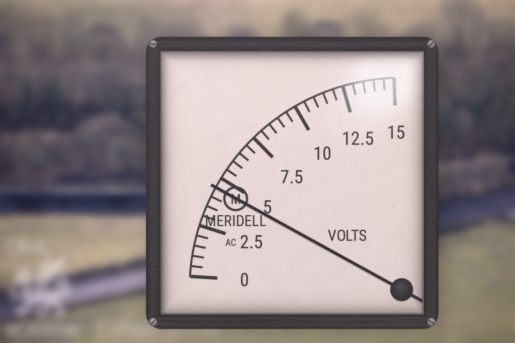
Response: 4.5 V
